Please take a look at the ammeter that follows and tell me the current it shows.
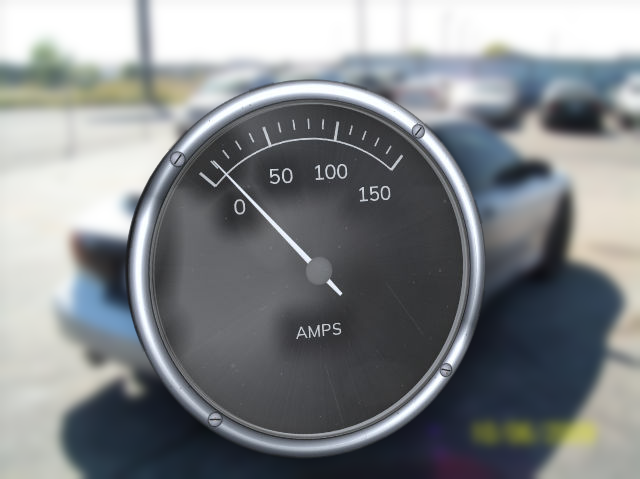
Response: 10 A
